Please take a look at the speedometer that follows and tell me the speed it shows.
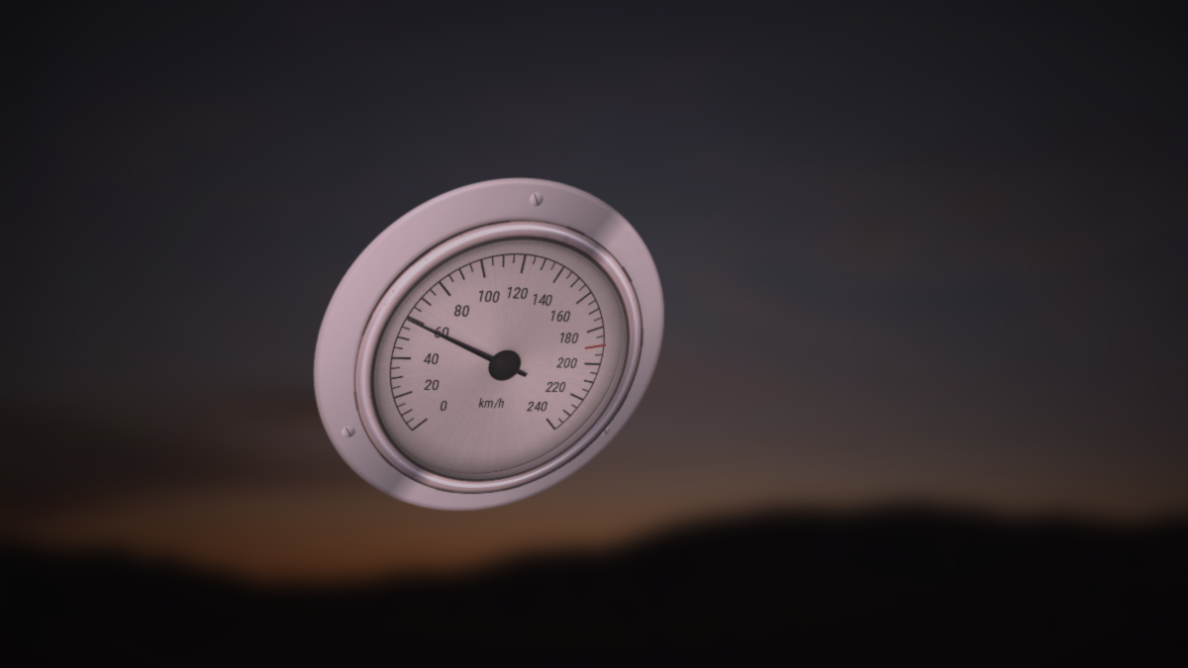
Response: 60 km/h
